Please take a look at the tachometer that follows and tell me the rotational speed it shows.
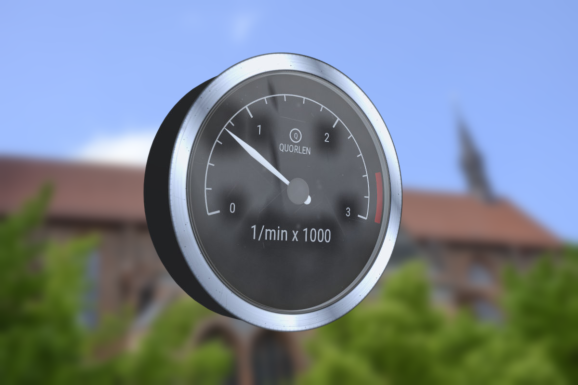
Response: 700 rpm
